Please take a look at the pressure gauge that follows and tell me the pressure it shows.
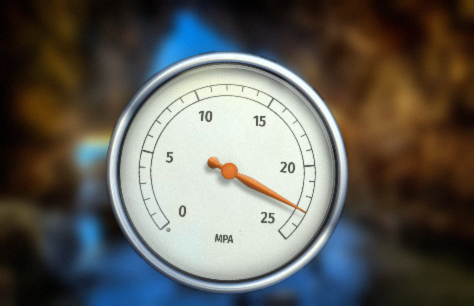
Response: 23 MPa
